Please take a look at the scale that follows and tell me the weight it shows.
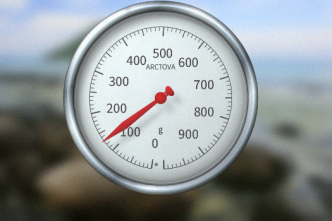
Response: 130 g
